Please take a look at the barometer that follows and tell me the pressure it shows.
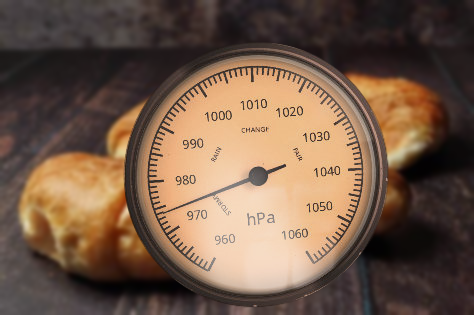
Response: 974 hPa
